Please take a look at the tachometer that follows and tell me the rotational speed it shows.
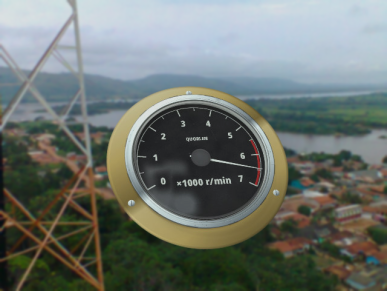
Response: 6500 rpm
